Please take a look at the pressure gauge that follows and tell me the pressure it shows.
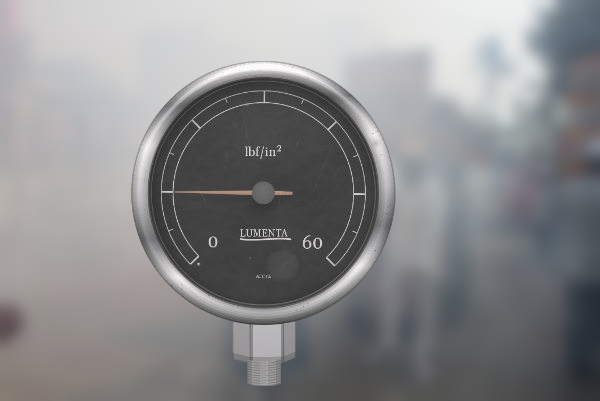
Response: 10 psi
